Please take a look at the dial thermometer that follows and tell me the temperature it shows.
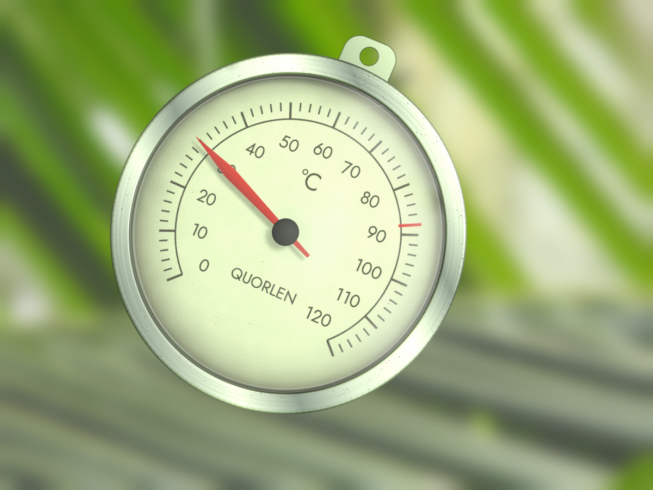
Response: 30 °C
